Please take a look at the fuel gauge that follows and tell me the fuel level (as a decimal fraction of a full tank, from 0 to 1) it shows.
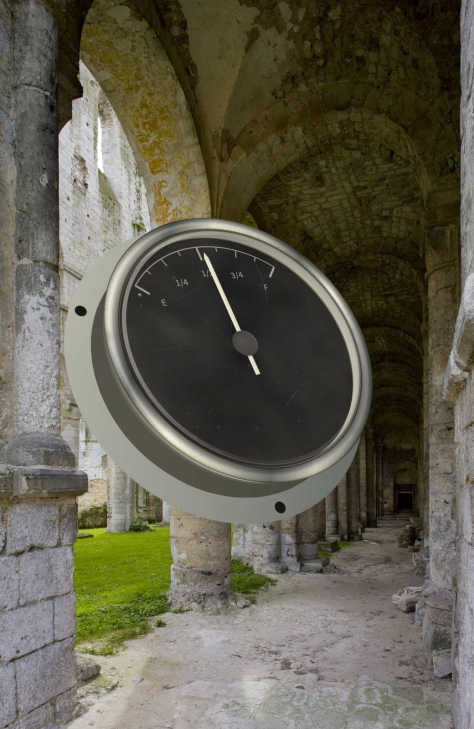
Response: 0.5
